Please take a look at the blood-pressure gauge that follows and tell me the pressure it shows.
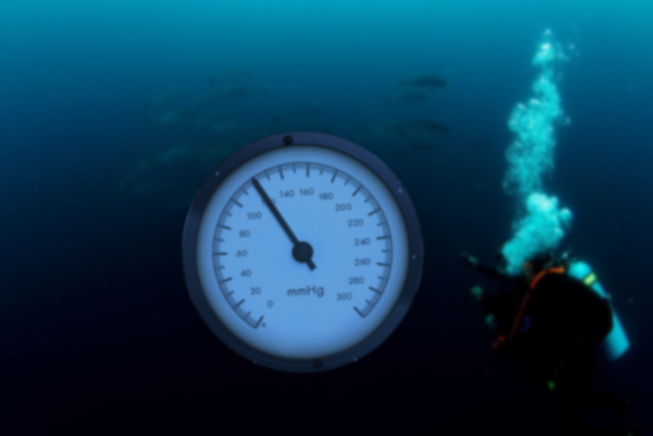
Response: 120 mmHg
